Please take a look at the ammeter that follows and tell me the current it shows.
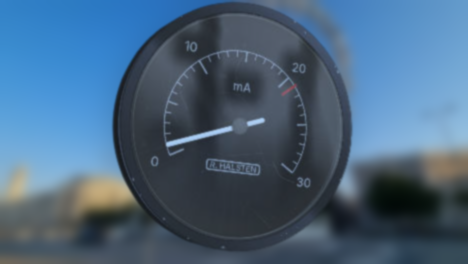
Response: 1 mA
